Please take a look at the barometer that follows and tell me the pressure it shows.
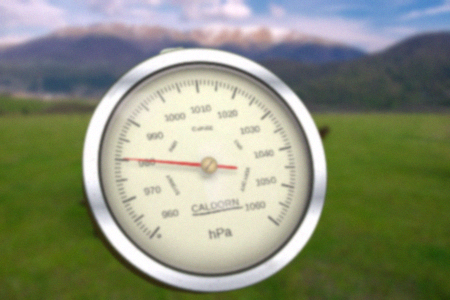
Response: 980 hPa
